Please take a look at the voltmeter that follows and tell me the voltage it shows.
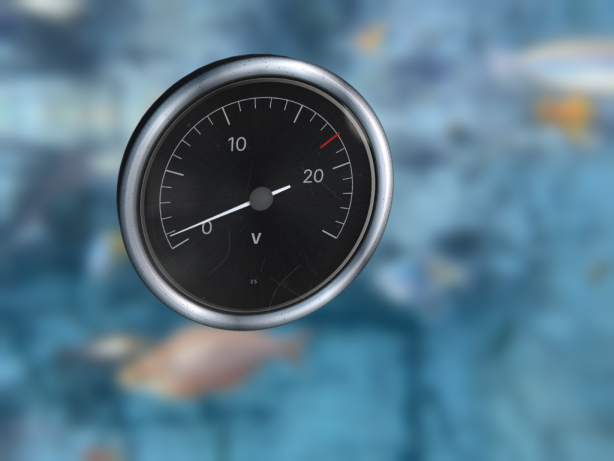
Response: 1 V
